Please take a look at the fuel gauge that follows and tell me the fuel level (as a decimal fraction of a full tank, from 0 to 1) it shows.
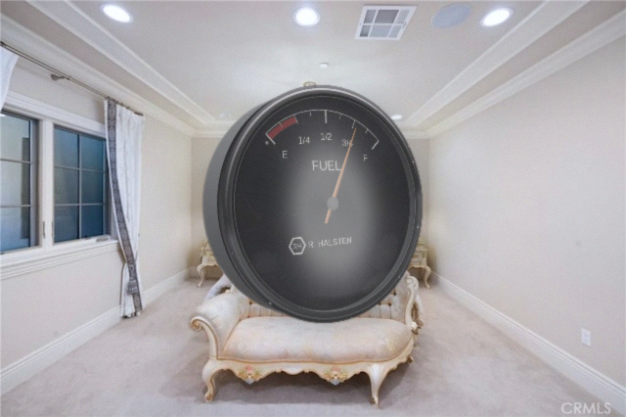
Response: 0.75
